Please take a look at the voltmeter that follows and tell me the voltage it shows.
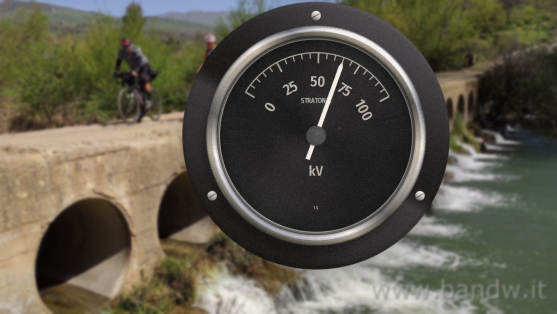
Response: 65 kV
